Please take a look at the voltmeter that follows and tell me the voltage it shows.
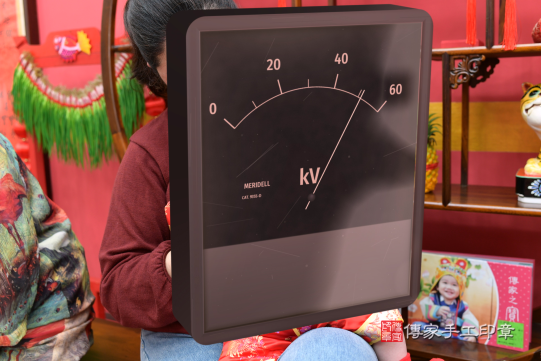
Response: 50 kV
